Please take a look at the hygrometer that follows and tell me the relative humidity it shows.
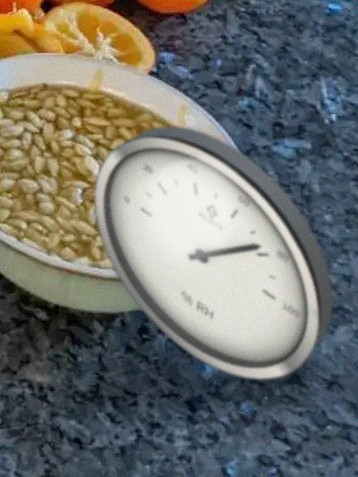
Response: 75 %
